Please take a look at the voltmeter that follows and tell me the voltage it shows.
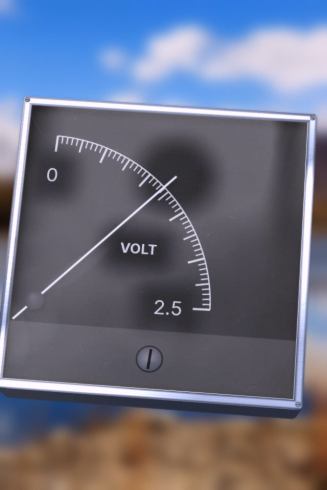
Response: 1.2 V
